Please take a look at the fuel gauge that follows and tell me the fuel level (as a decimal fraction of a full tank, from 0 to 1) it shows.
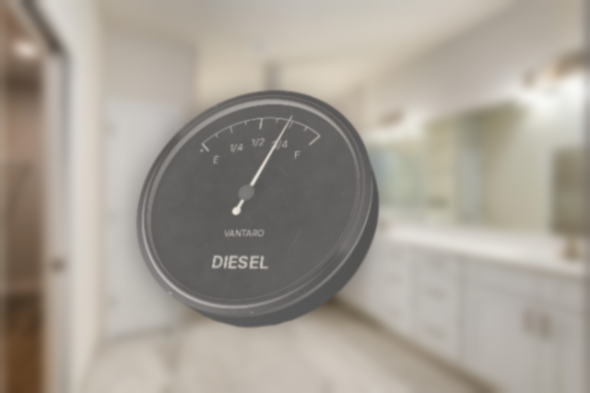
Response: 0.75
